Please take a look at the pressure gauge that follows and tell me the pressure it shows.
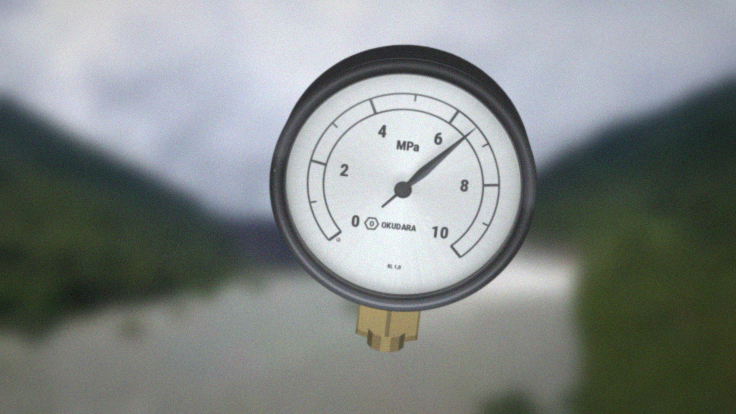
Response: 6.5 MPa
